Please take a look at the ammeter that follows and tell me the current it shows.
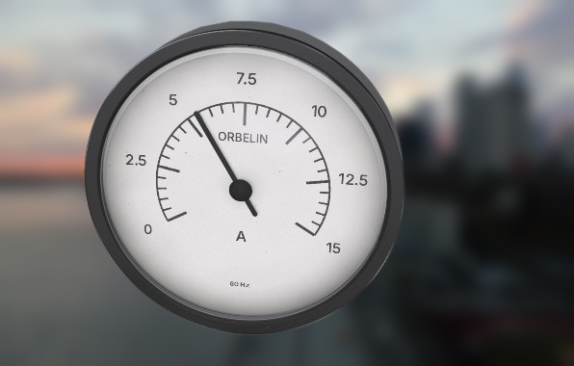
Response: 5.5 A
